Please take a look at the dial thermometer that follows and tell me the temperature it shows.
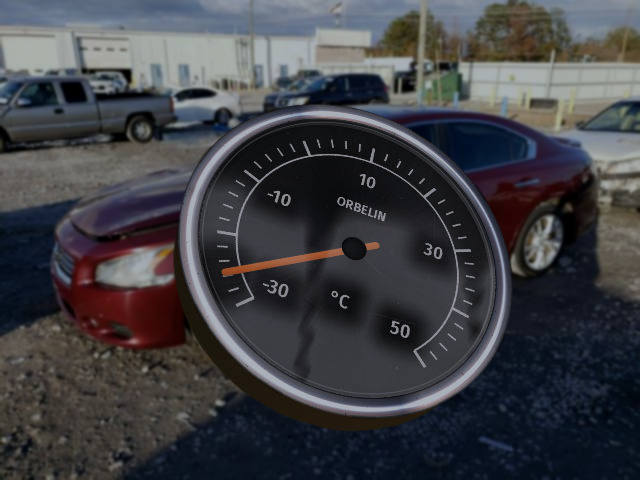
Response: -26 °C
